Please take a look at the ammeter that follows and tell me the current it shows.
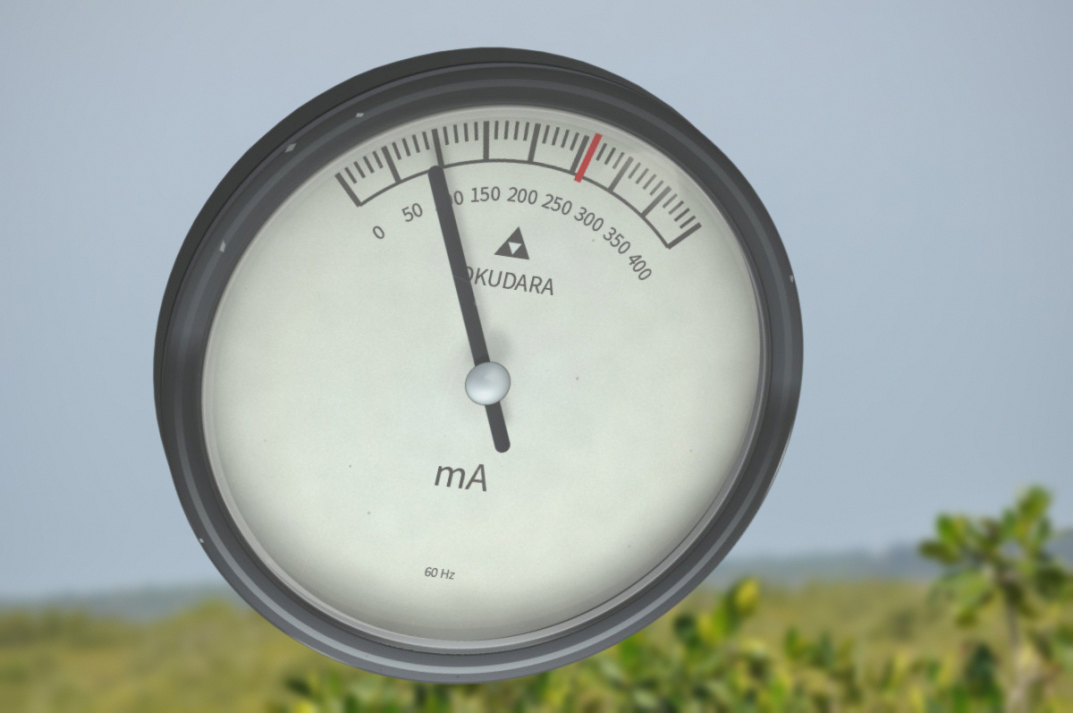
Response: 90 mA
